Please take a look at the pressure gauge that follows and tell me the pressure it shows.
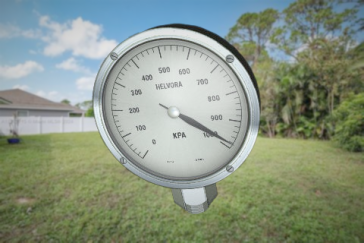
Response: 980 kPa
